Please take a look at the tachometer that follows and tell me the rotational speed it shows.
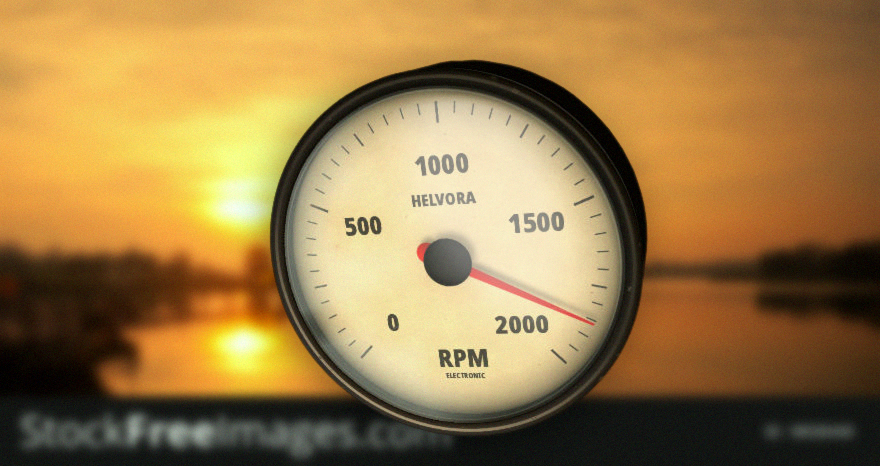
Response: 1850 rpm
